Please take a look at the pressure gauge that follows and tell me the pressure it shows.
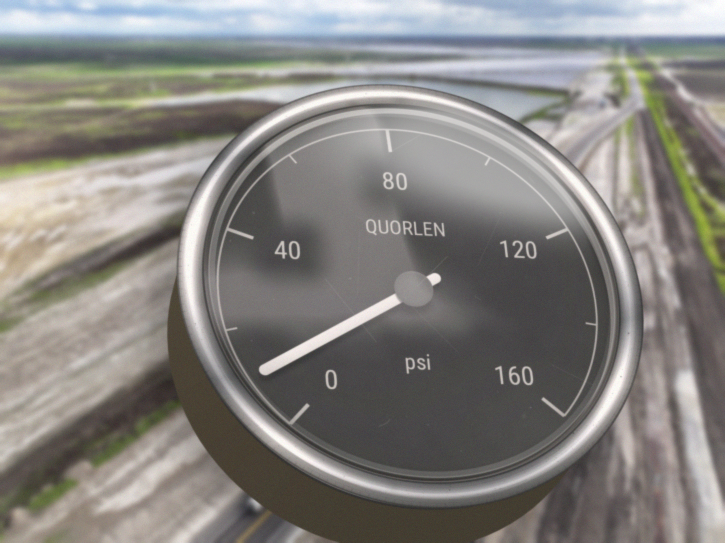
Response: 10 psi
